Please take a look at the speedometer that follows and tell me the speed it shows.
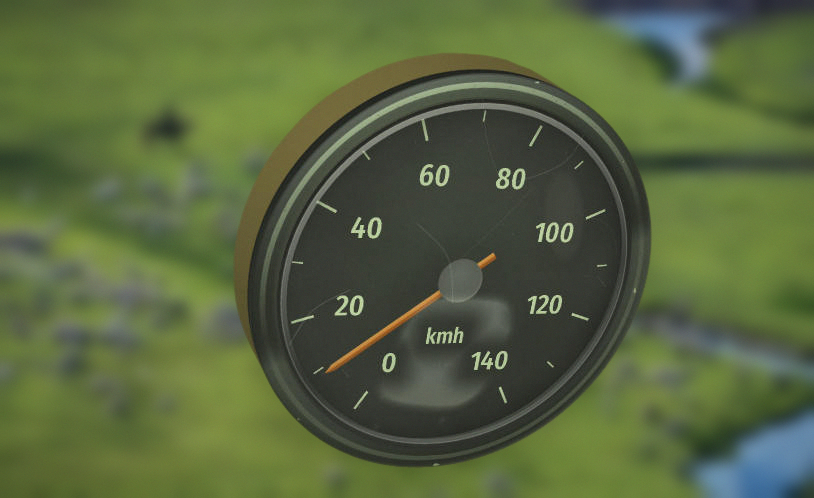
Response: 10 km/h
